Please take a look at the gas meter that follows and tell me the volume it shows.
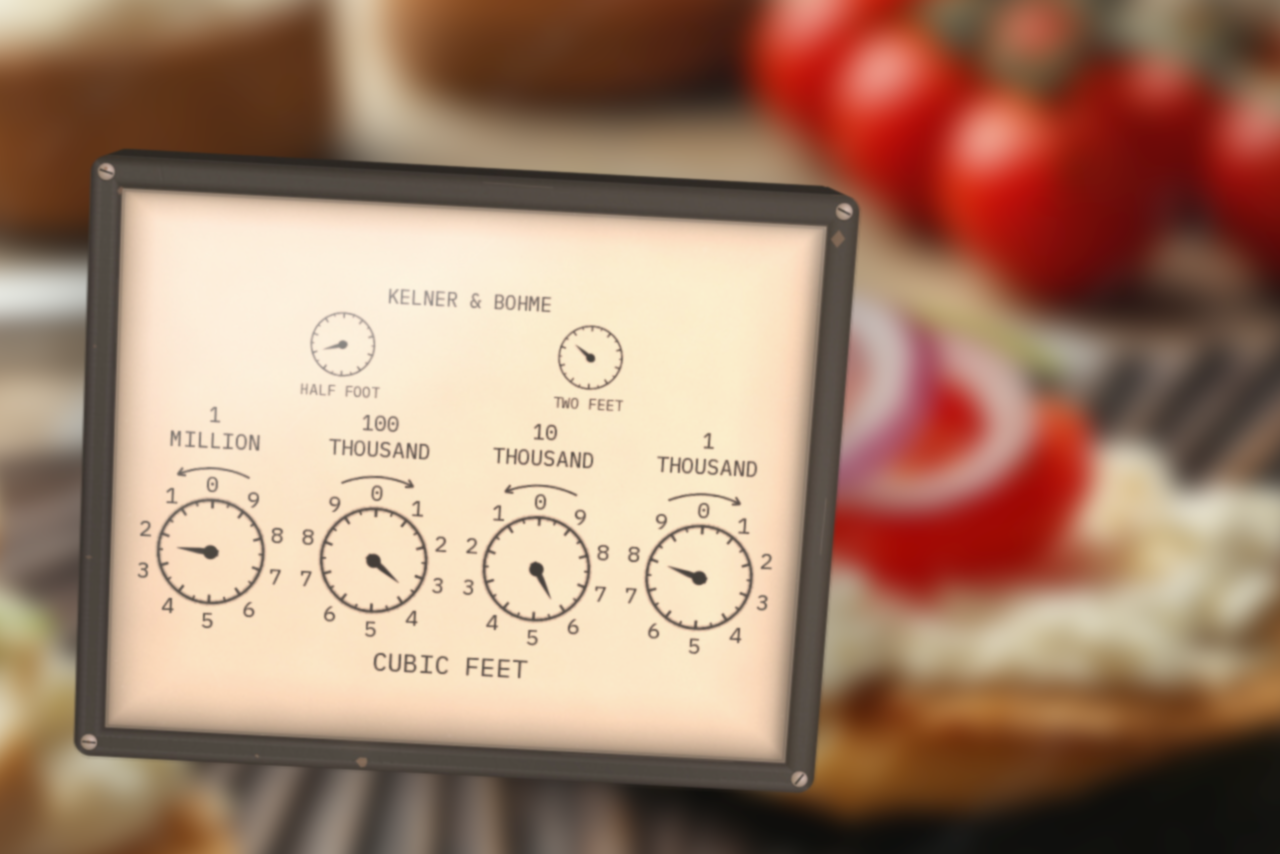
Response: 235800 ft³
